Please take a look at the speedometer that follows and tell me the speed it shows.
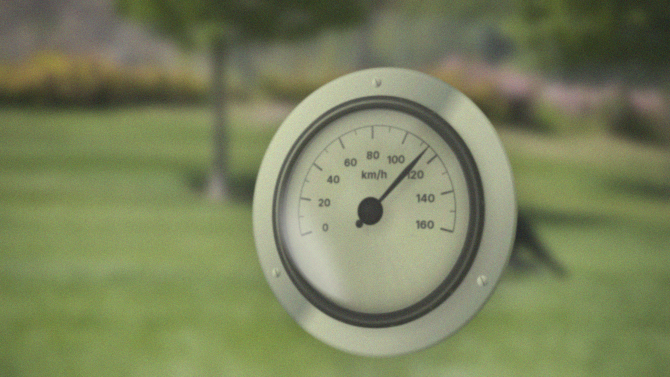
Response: 115 km/h
